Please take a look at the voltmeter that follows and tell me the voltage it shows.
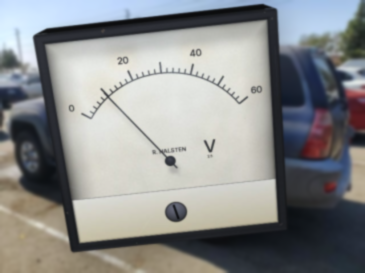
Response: 10 V
